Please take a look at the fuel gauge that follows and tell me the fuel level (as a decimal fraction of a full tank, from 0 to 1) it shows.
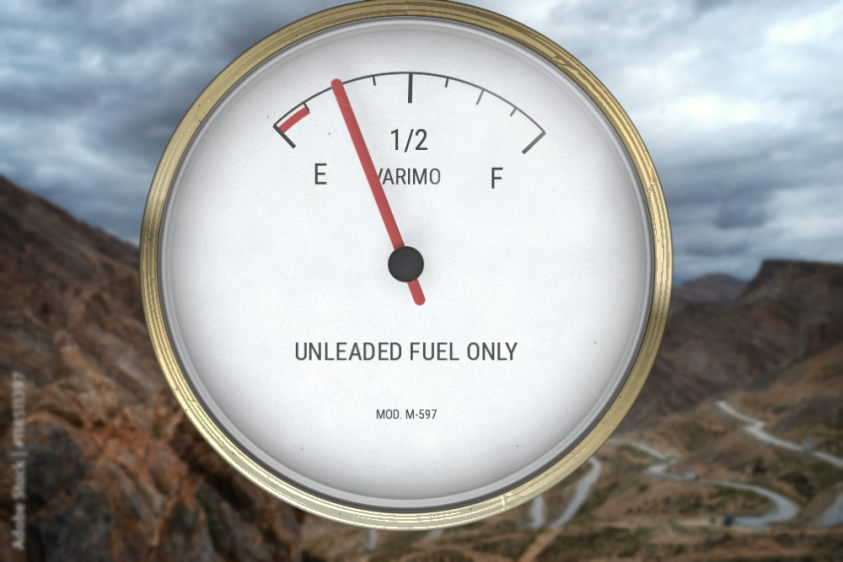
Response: 0.25
